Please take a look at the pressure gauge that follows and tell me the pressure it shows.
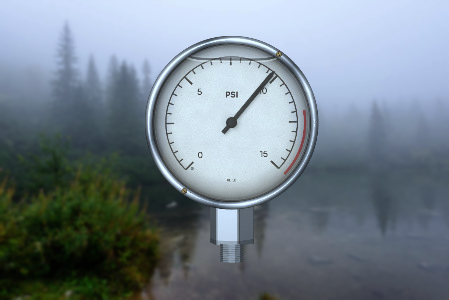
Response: 9.75 psi
